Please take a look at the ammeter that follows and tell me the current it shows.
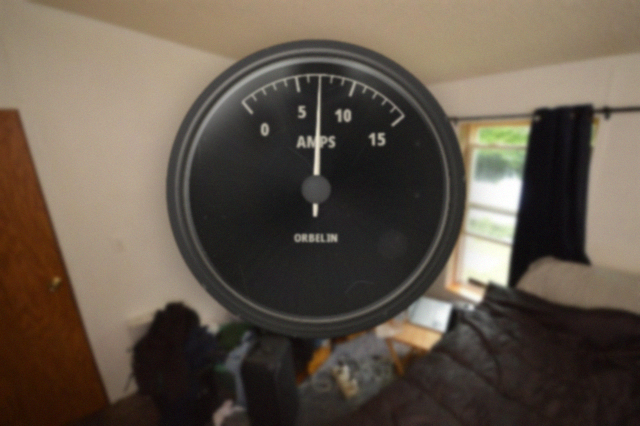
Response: 7 A
